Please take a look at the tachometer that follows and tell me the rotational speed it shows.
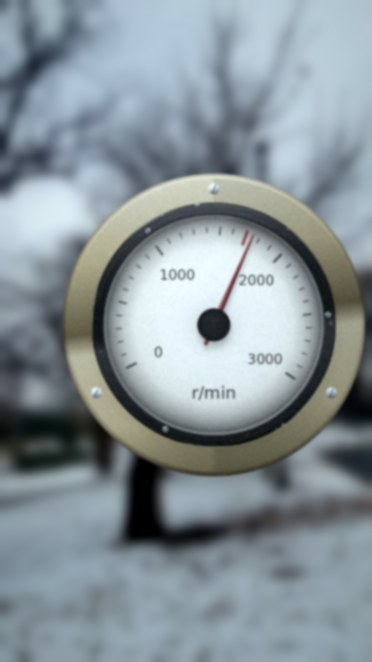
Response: 1750 rpm
